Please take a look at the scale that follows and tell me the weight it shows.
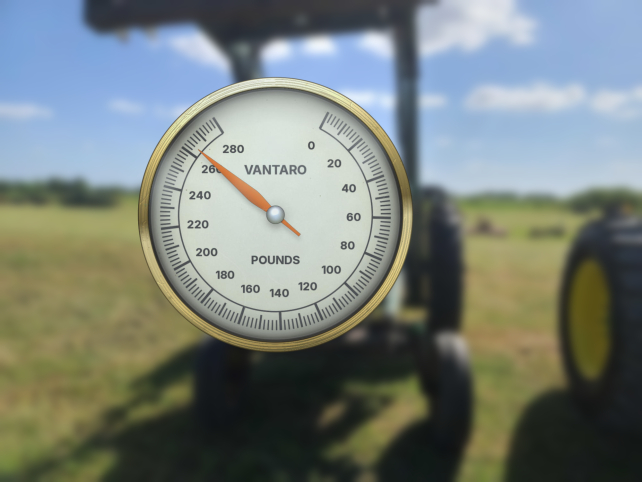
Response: 264 lb
